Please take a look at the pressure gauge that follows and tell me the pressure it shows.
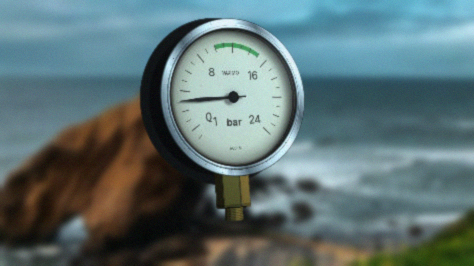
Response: 3 bar
